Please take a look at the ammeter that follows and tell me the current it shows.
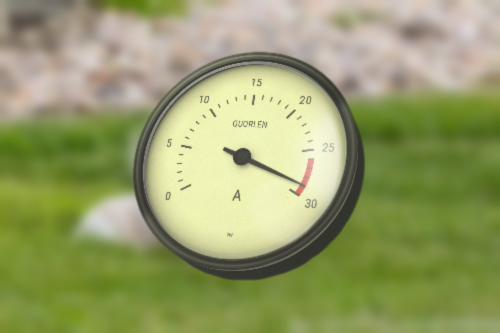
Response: 29 A
